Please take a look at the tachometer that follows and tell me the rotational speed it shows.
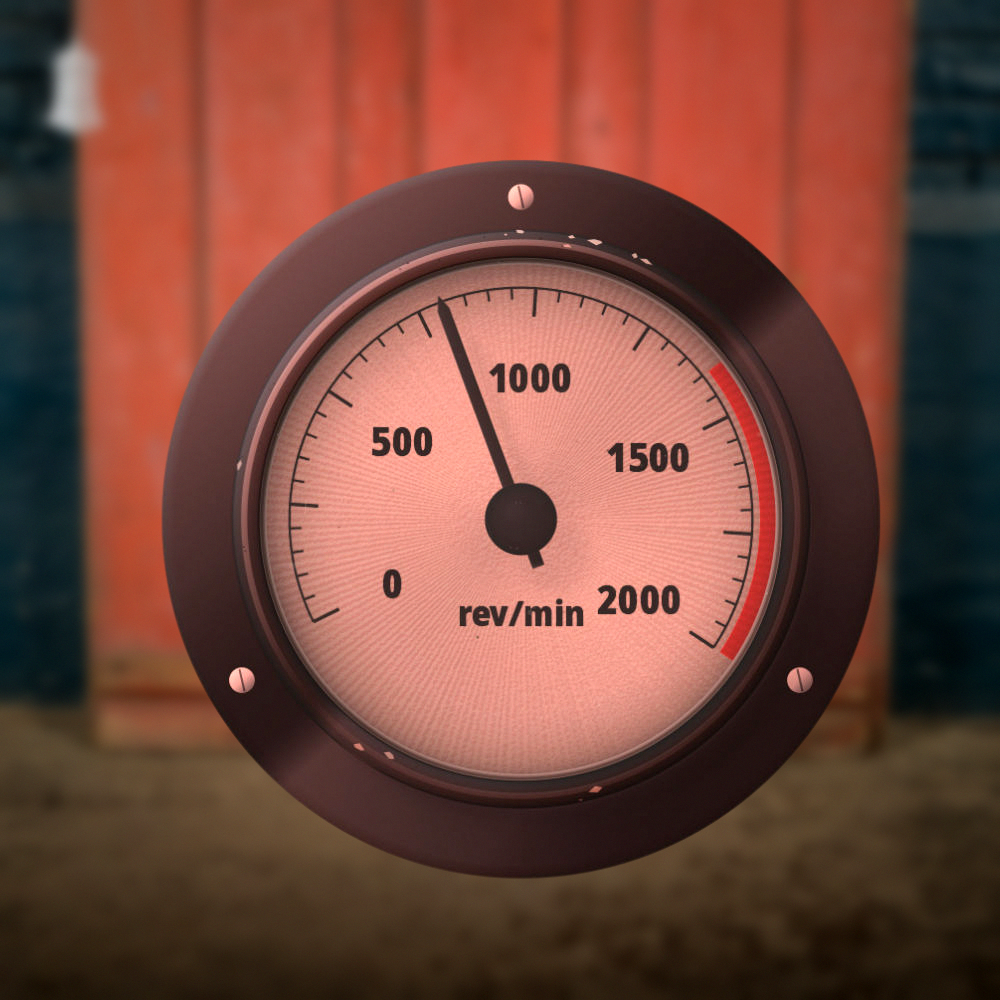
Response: 800 rpm
